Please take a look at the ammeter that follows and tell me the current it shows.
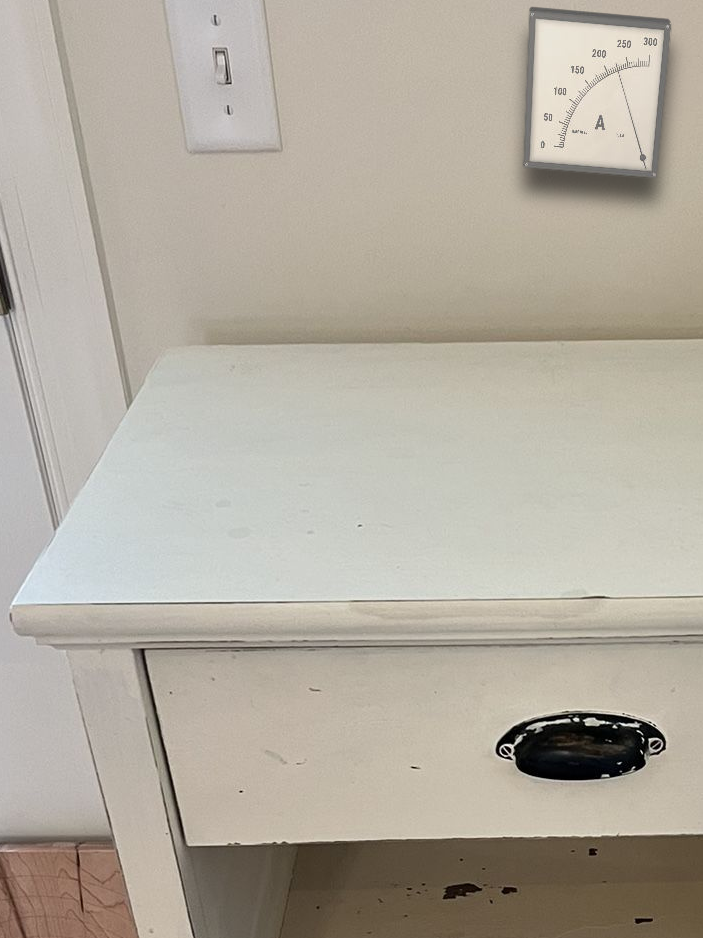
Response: 225 A
